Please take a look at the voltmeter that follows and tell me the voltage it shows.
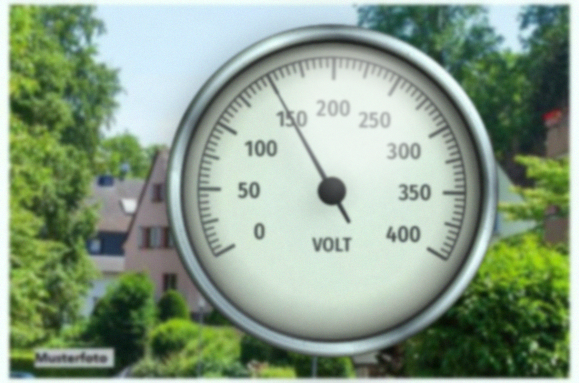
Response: 150 V
